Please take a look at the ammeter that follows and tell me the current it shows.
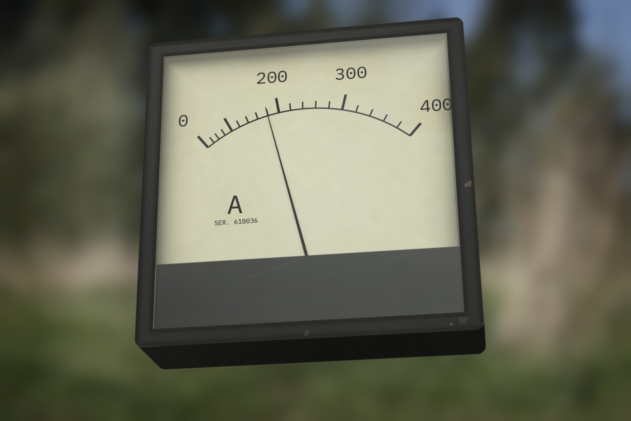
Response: 180 A
